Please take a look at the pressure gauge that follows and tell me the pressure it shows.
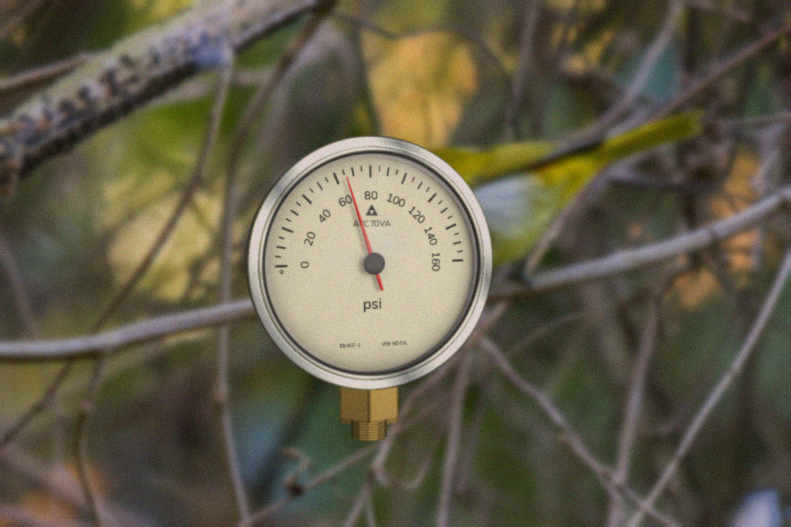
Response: 65 psi
